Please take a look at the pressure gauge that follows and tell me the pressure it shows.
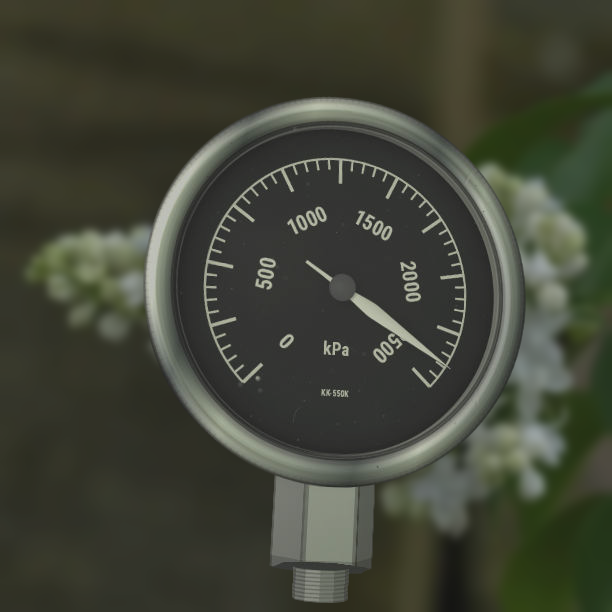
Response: 2400 kPa
